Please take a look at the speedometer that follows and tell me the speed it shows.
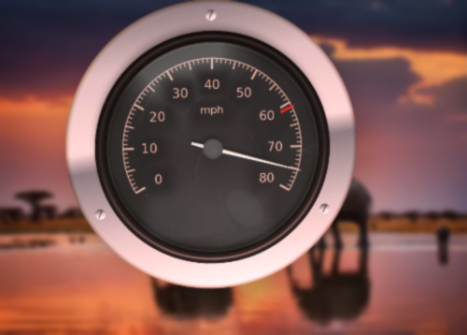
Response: 75 mph
